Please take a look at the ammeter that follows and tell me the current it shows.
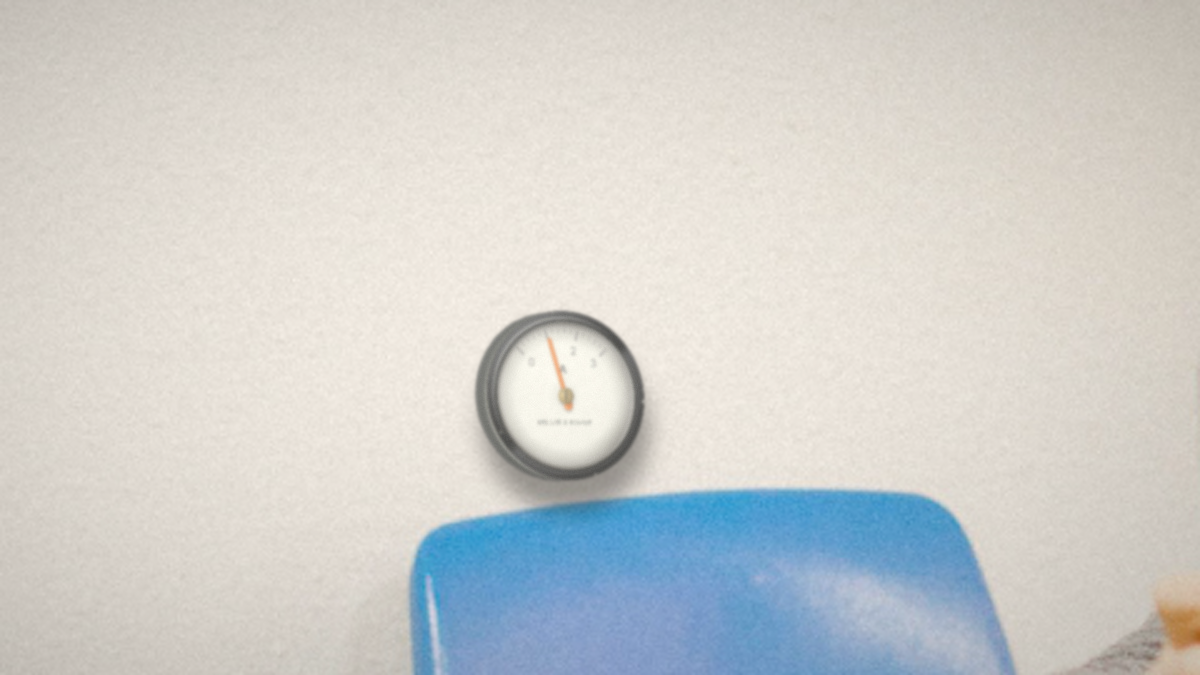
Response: 1 A
